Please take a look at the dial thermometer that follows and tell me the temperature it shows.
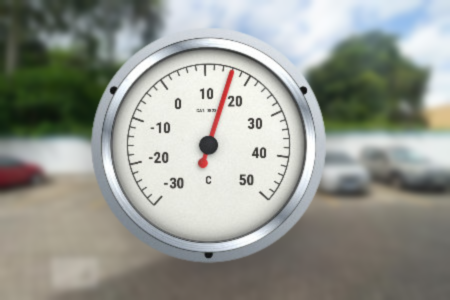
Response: 16 °C
